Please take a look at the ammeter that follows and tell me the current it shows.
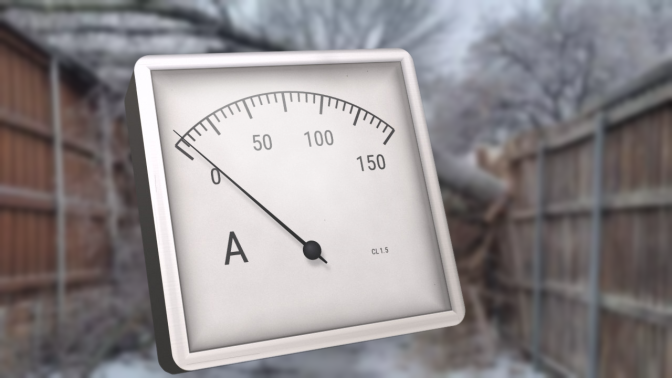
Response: 5 A
